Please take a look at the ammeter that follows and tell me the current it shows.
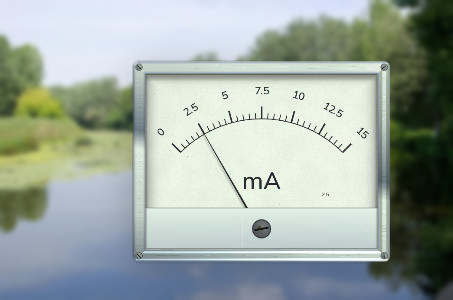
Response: 2.5 mA
